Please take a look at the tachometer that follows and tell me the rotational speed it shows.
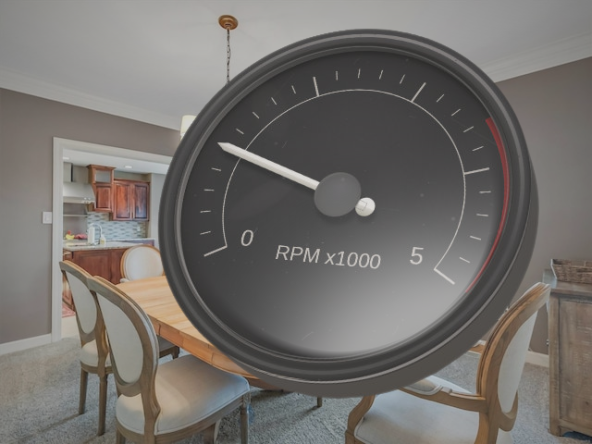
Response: 1000 rpm
